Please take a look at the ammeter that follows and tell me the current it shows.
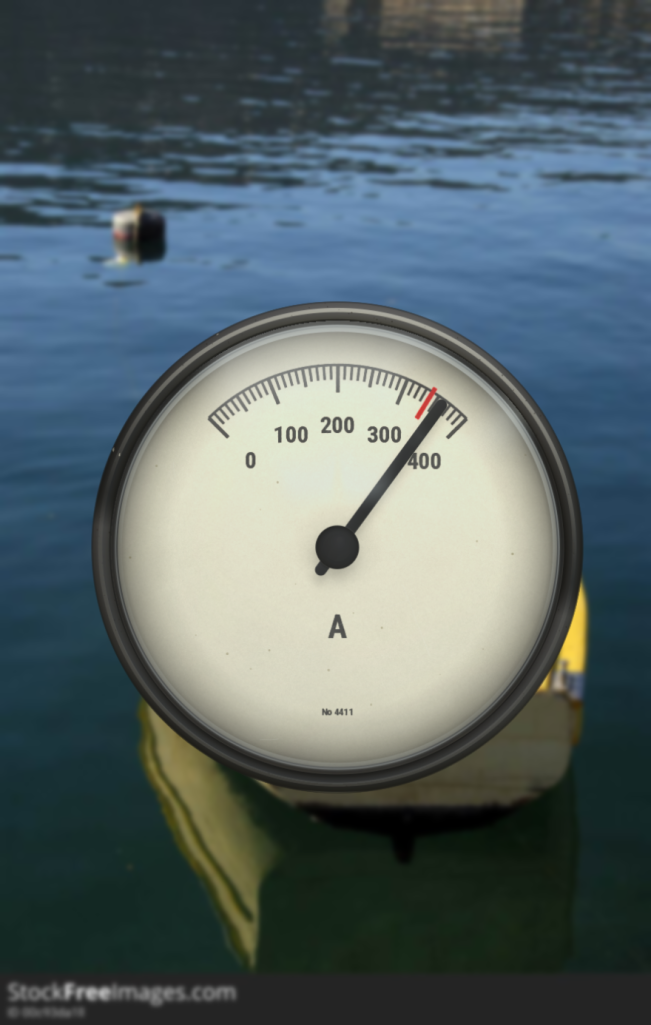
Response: 360 A
